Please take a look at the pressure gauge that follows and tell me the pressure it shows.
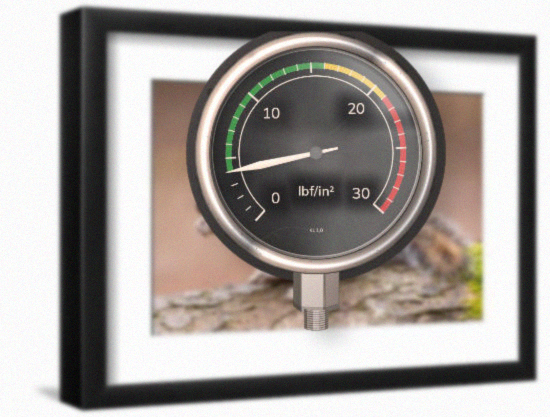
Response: 4 psi
